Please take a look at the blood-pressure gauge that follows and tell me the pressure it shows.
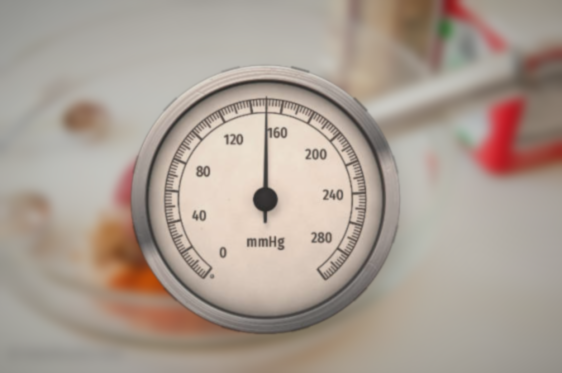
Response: 150 mmHg
